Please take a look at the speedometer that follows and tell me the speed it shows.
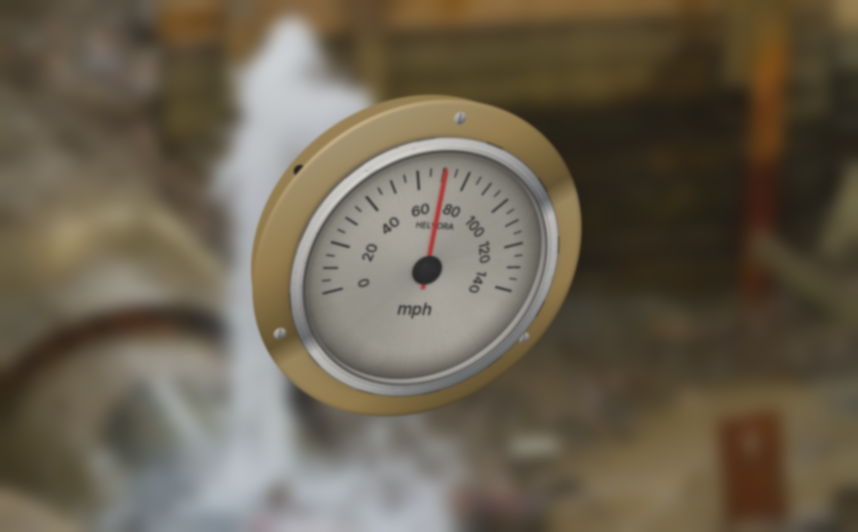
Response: 70 mph
